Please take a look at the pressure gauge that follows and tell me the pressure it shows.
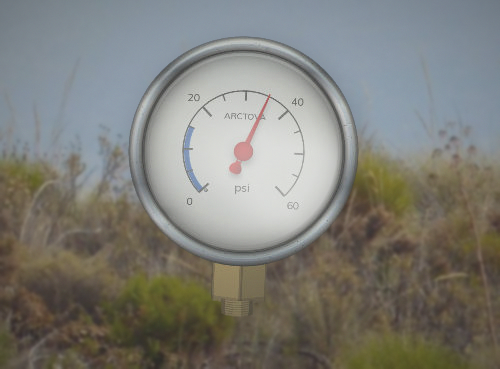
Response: 35 psi
